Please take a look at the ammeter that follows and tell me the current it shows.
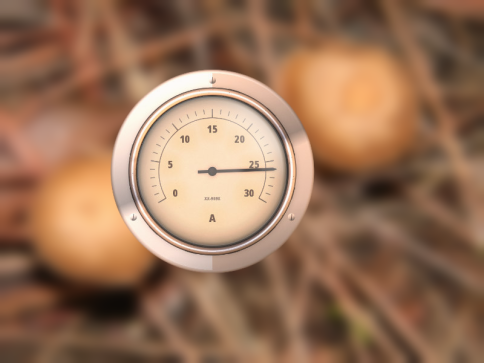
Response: 26 A
